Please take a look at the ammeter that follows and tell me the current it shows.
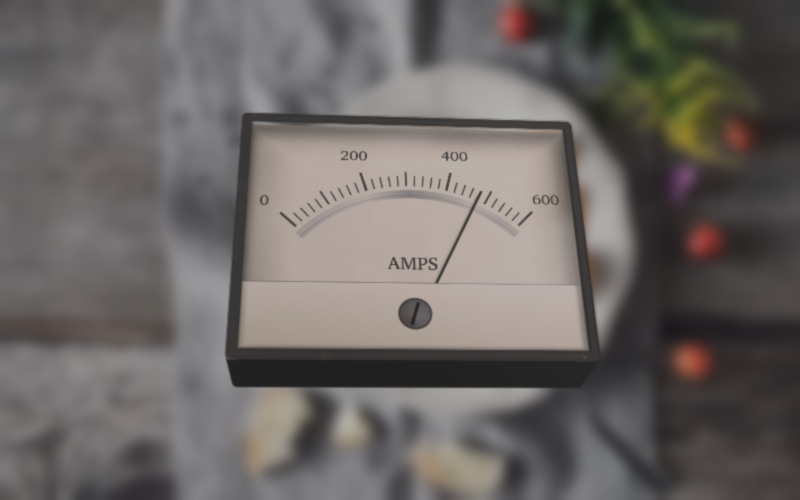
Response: 480 A
